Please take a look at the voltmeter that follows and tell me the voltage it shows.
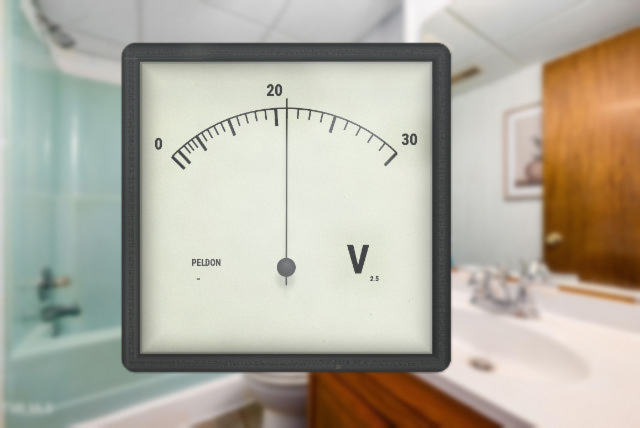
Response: 21 V
